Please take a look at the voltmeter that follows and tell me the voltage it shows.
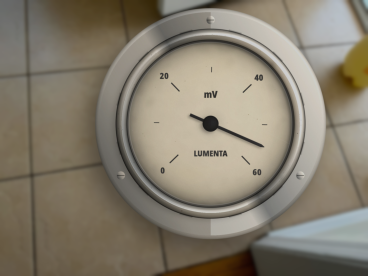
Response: 55 mV
